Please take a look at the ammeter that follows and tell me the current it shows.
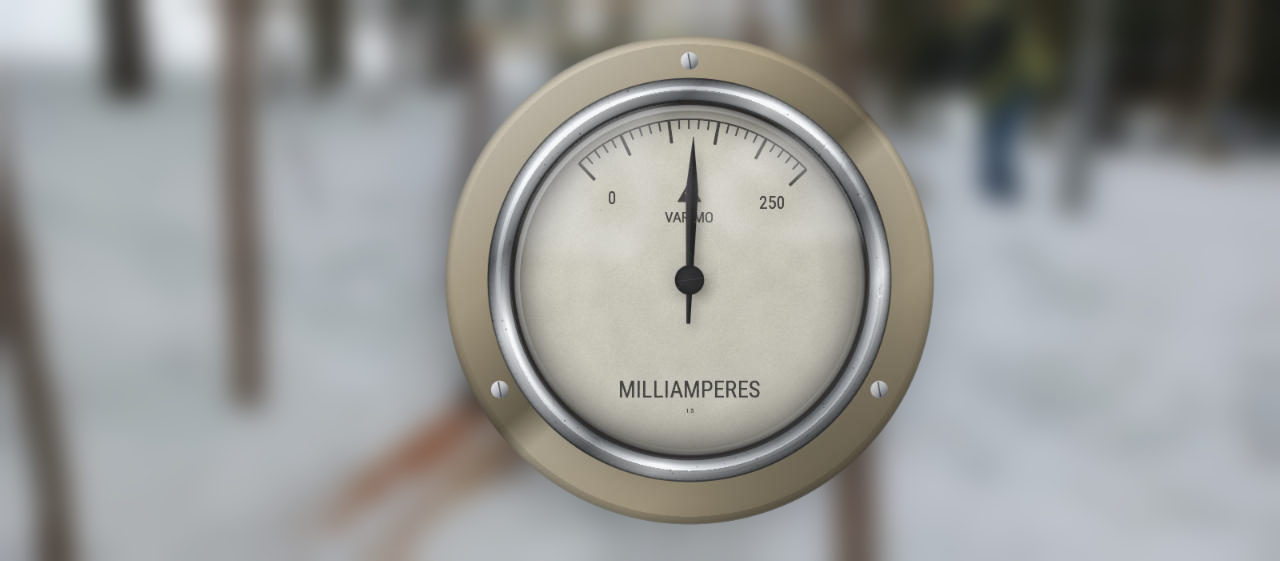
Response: 125 mA
